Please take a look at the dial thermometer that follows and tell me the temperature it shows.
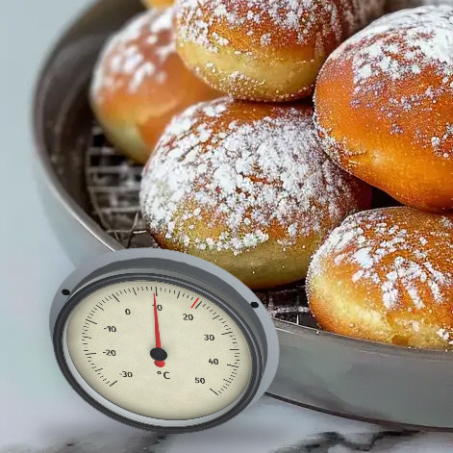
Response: 10 °C
